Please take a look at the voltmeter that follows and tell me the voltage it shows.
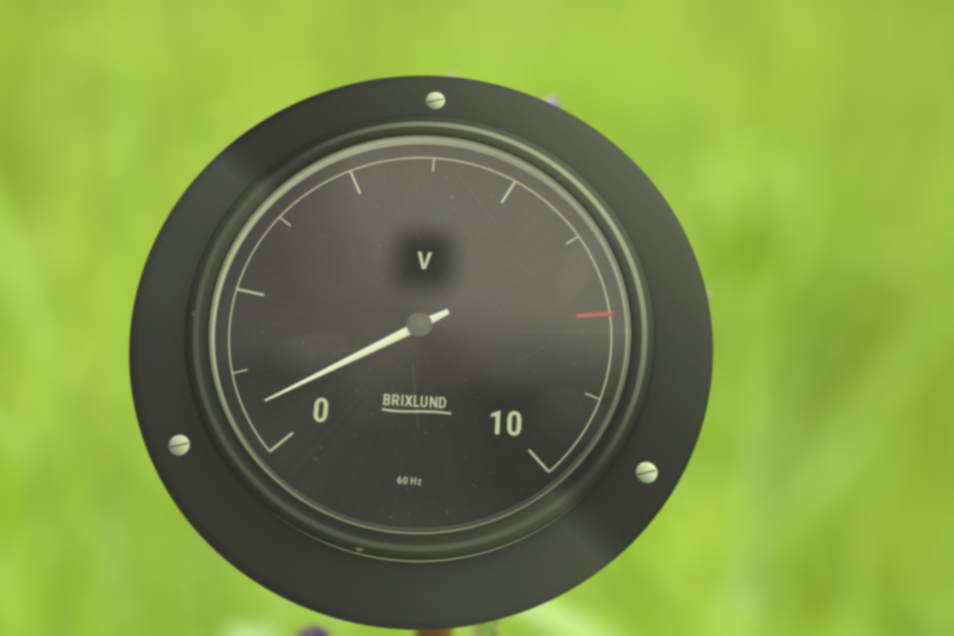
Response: 0.5 V
